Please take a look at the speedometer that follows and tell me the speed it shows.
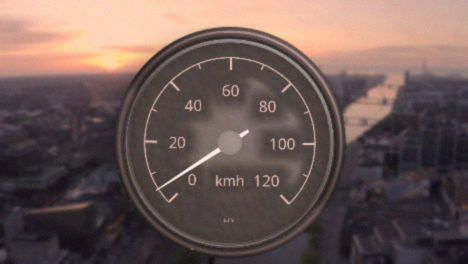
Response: 5 km/h
